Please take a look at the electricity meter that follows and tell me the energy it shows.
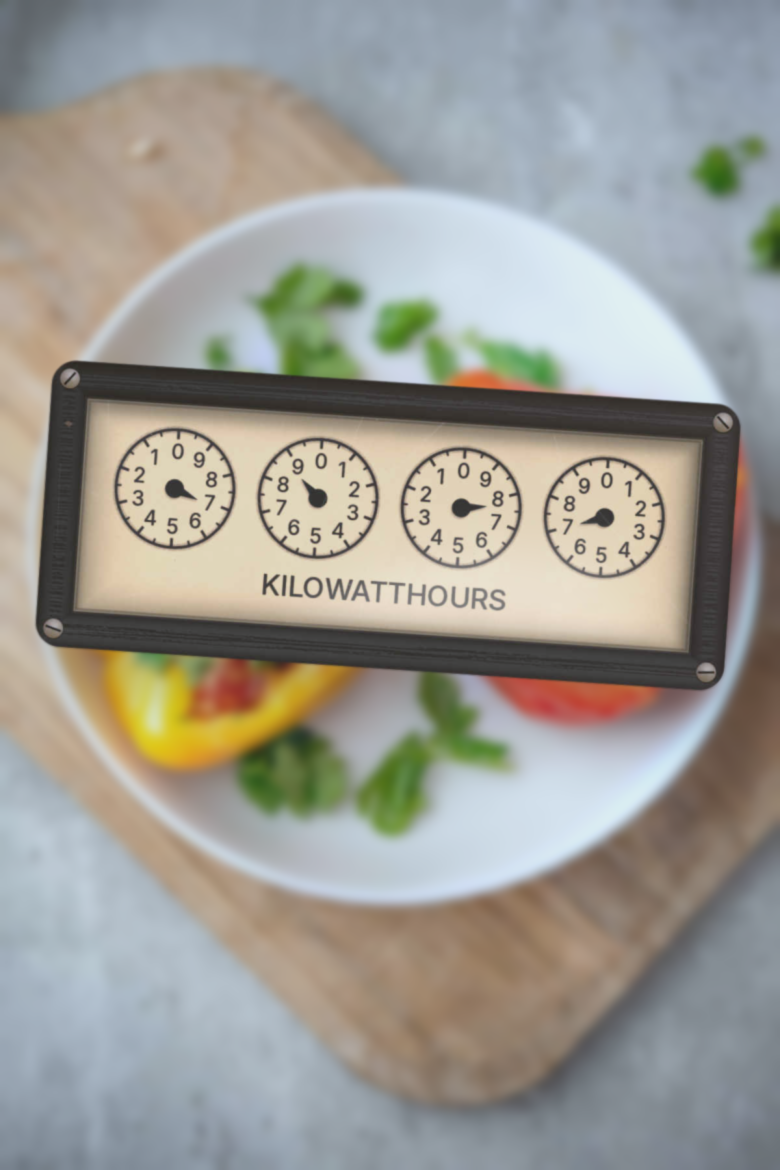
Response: 6877 kWh
